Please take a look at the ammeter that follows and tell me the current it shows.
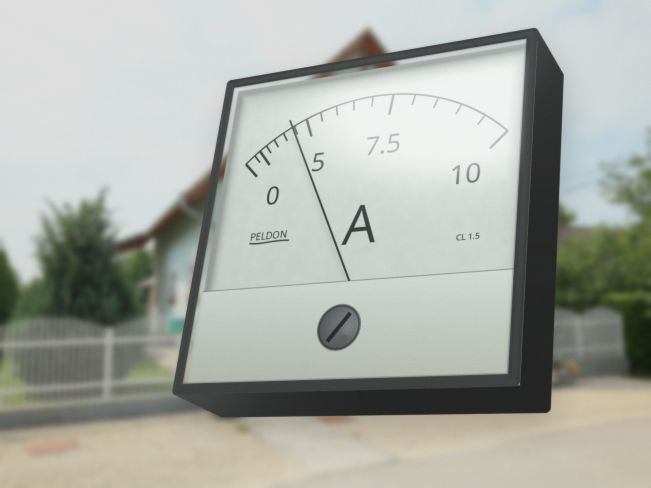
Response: 4.5 A
